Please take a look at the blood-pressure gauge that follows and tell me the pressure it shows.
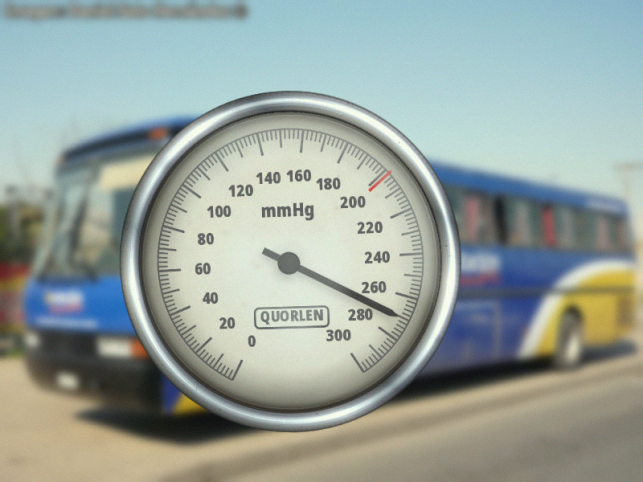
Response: 270 mmHg
